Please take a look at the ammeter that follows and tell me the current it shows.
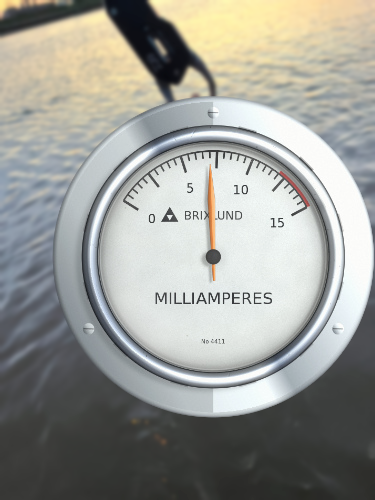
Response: 7 mA
